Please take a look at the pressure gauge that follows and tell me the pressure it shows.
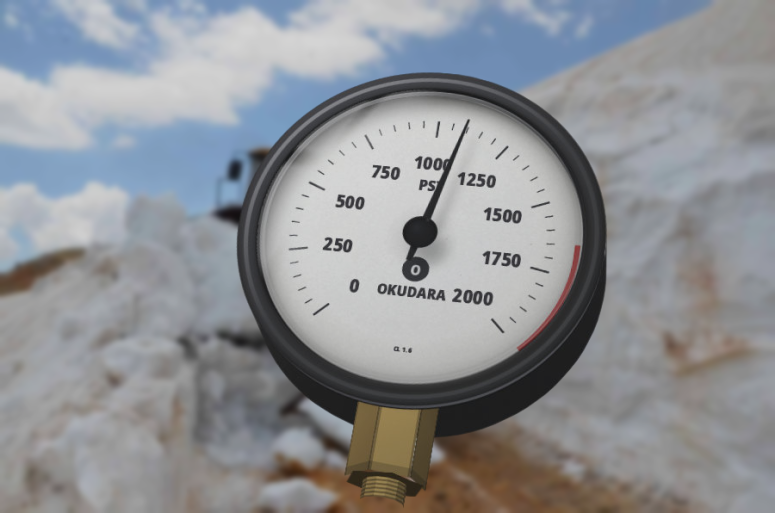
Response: 1100 psi
